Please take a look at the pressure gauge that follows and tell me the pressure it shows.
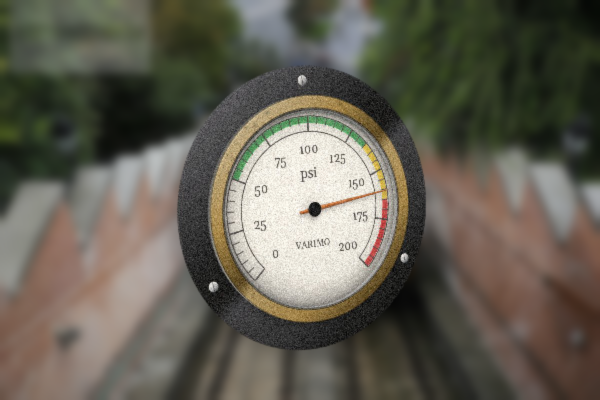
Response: 160 psi
